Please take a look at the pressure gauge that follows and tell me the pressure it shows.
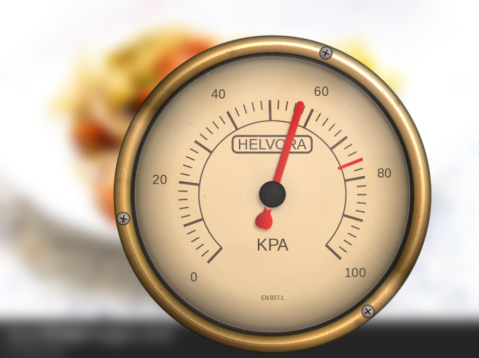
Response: 57 kPa
